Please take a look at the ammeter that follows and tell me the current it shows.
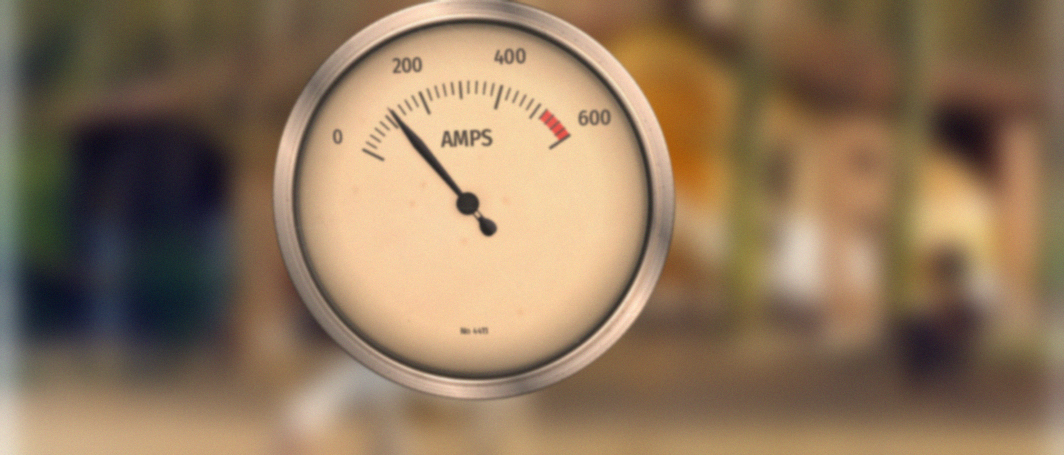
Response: 120 A
